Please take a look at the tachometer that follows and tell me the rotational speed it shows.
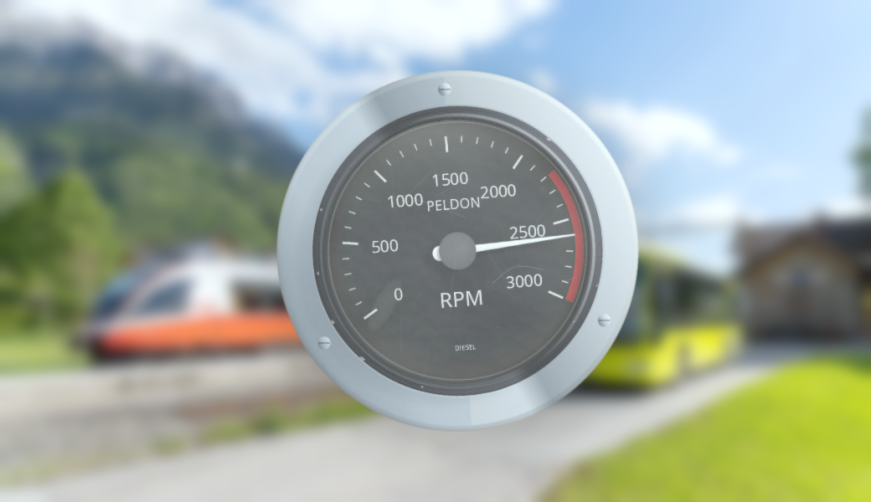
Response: 2600 rpm
